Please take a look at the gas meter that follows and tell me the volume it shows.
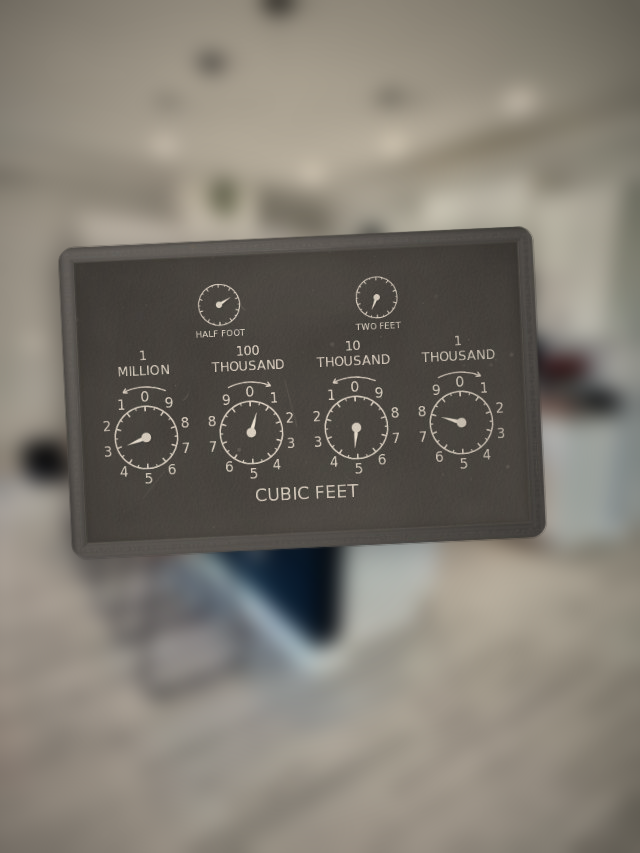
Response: 304800 ft³
